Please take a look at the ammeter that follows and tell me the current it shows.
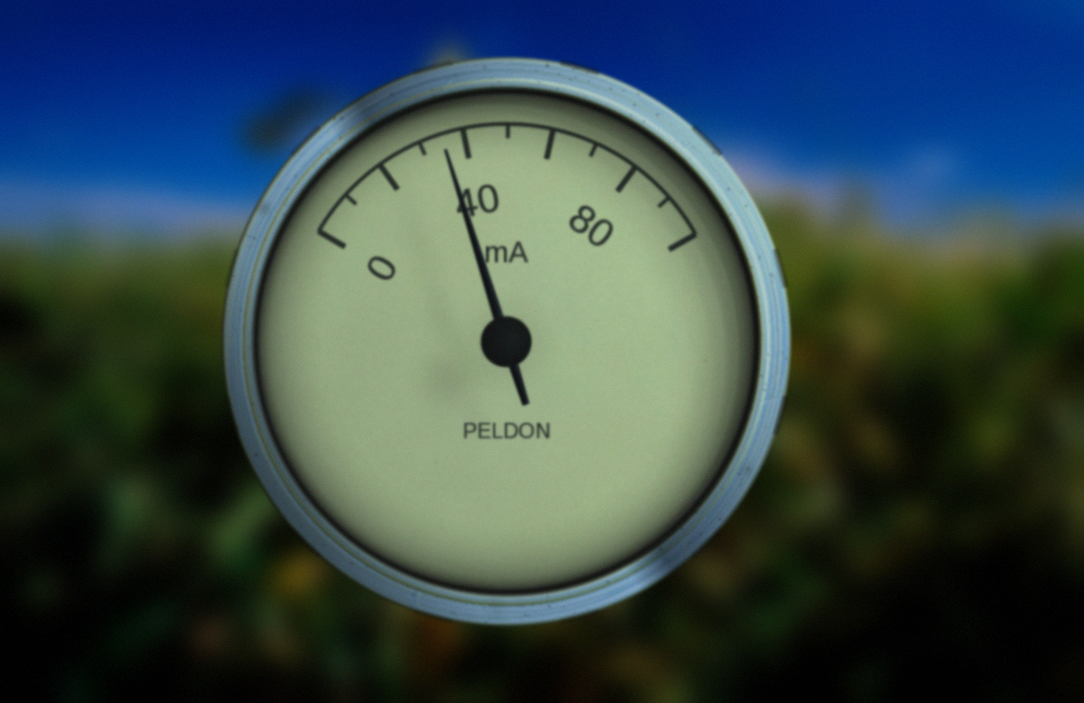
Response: 35 mA
